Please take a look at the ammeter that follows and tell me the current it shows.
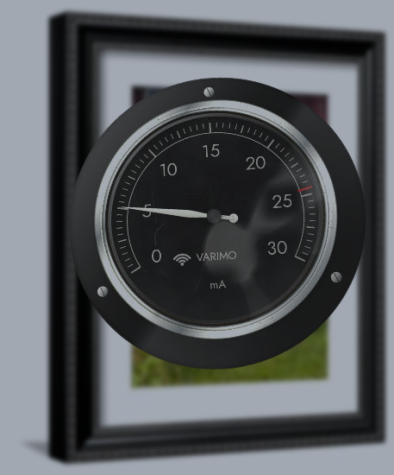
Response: 5 mA
